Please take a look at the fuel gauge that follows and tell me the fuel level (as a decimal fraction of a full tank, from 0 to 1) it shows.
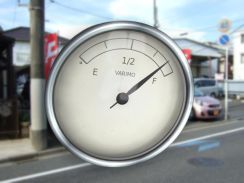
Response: 0.875
